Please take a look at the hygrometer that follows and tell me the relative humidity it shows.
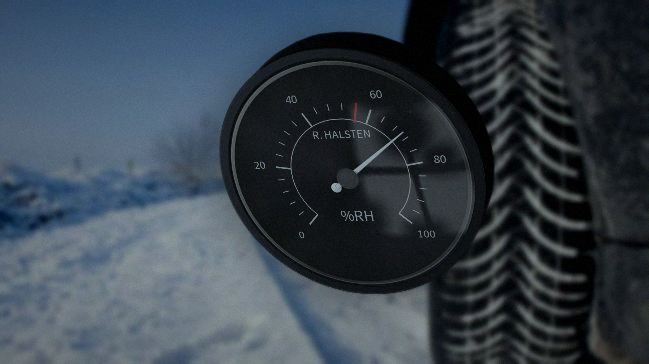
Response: 70 %
